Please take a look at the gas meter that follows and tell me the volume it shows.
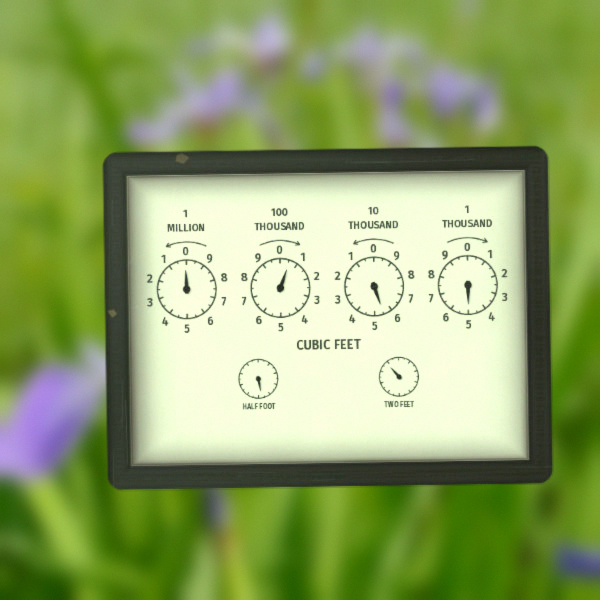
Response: 5500 ft³
